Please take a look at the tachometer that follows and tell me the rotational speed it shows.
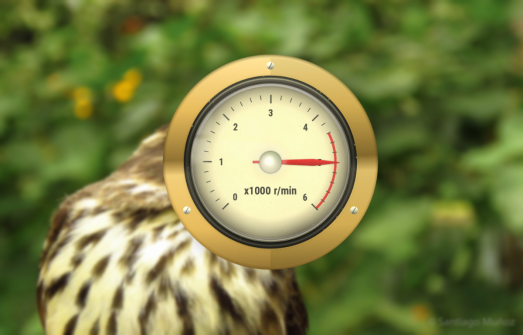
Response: 5000 rpm
